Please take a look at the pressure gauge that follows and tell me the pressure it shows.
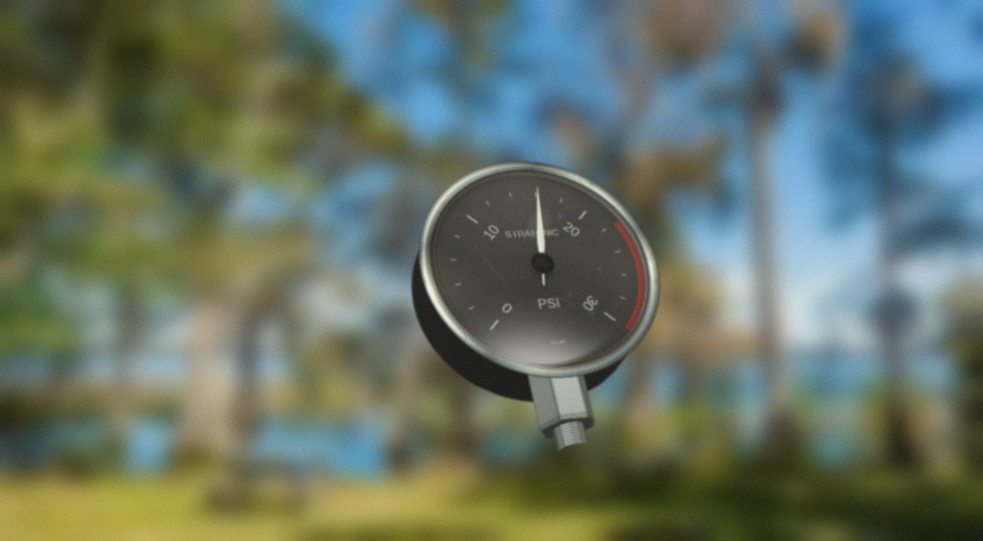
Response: 16 psi
